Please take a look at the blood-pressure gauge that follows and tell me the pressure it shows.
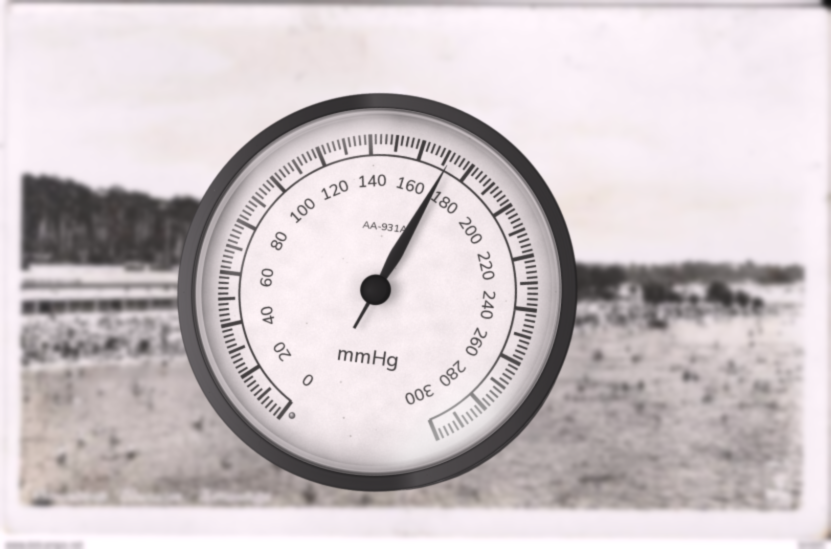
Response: 172 mmHg
